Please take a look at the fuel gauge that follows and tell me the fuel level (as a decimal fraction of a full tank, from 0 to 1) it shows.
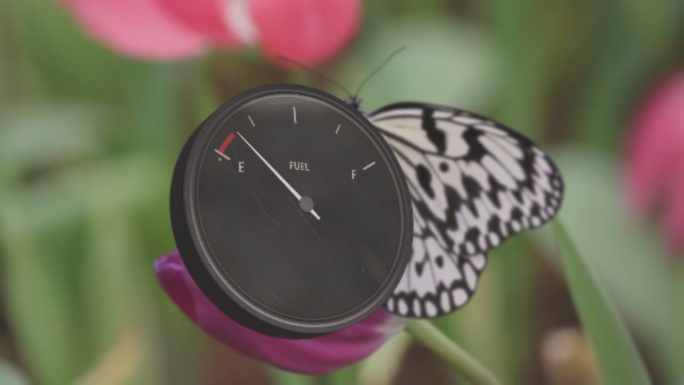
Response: 0.125
